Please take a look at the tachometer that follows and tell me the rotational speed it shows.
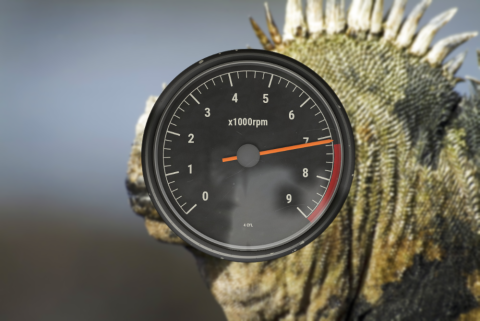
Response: 7100 rpm
